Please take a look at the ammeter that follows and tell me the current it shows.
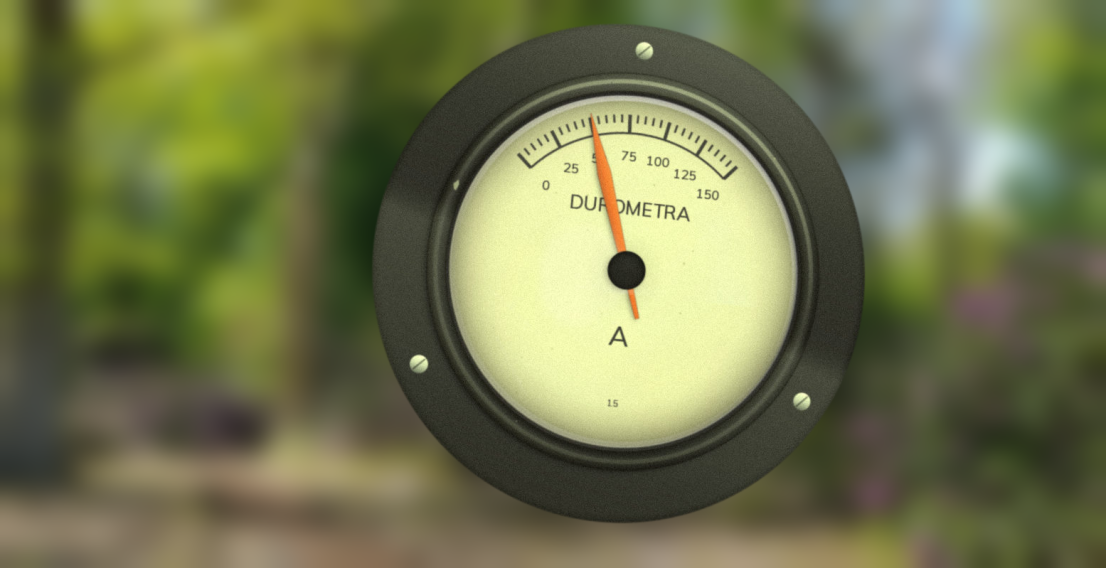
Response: 50 A
